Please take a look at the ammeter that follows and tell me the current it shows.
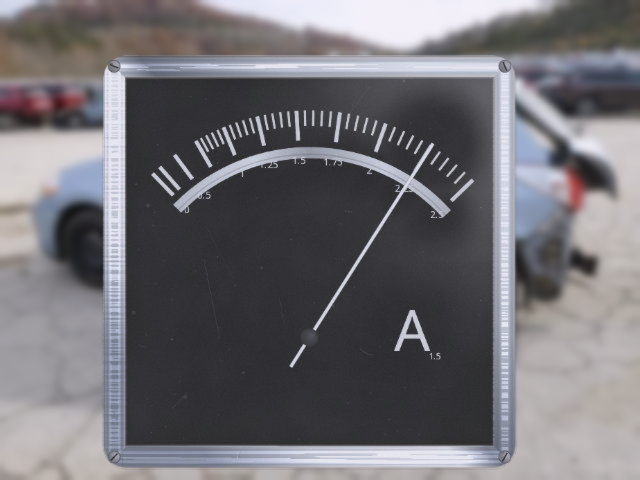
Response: 2.25 A
